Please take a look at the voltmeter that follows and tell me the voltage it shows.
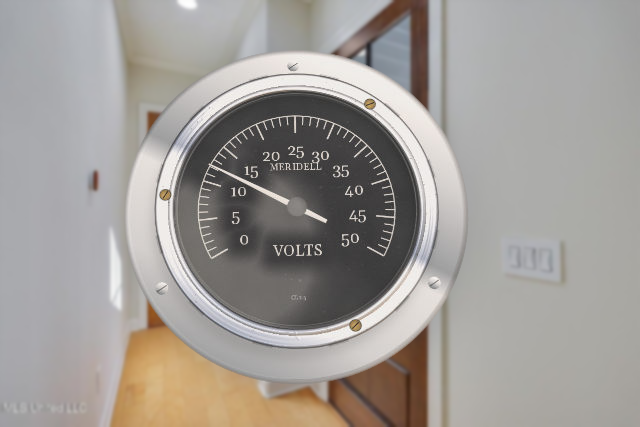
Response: 12 V
